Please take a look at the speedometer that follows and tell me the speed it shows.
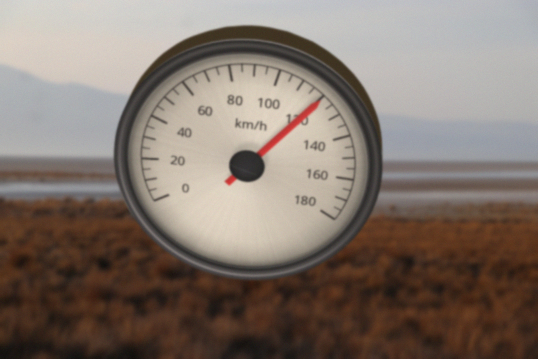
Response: 120 km/h
